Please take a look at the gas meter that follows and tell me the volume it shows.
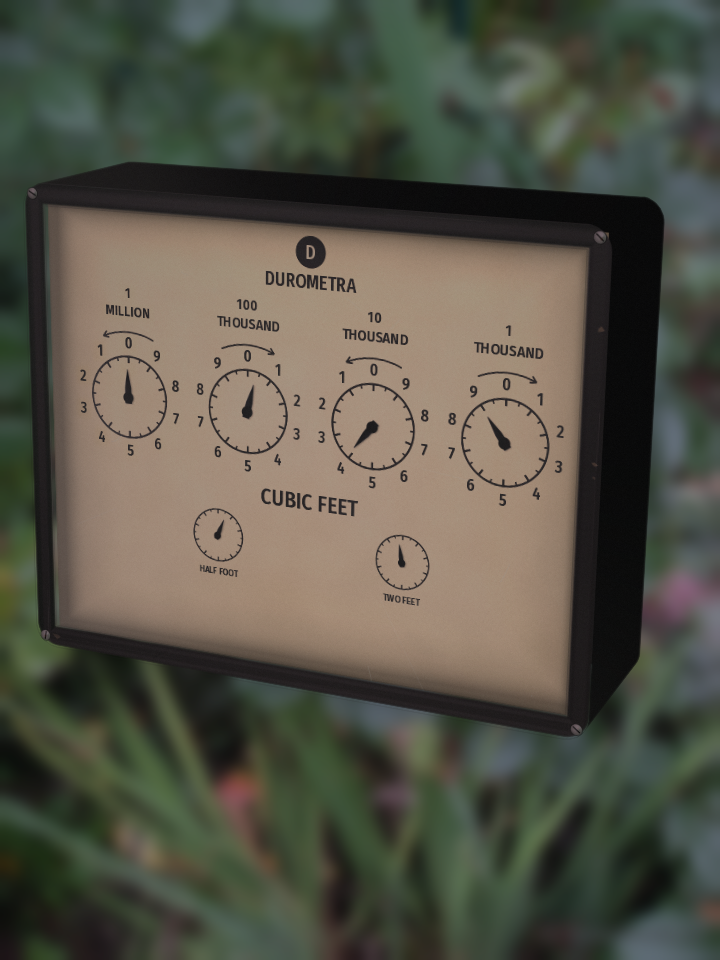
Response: 3900 ft³
